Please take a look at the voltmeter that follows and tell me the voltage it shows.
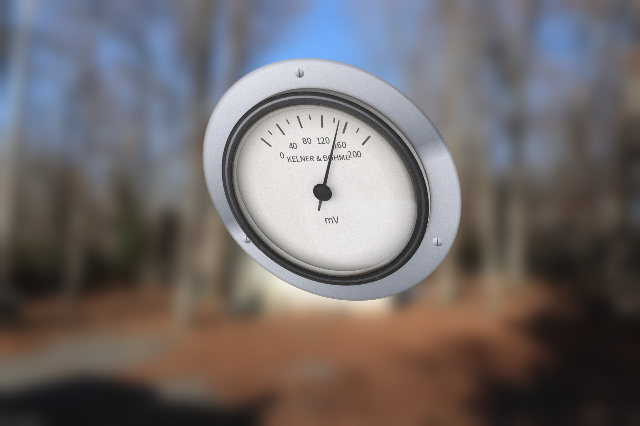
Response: 150 mV
